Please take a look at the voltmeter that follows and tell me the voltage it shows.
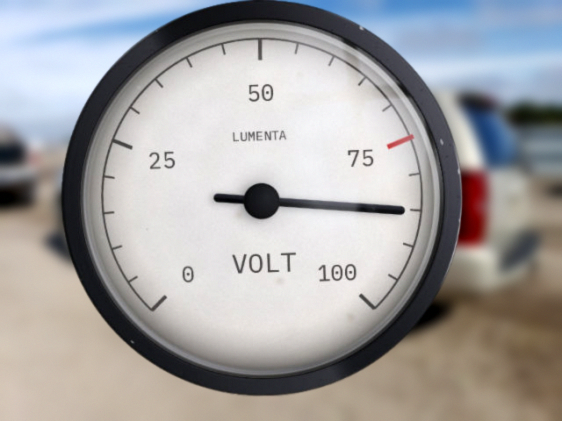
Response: 85 V
